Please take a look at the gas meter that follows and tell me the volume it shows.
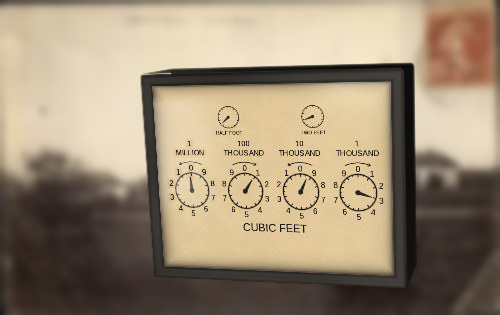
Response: 9300 ft³
